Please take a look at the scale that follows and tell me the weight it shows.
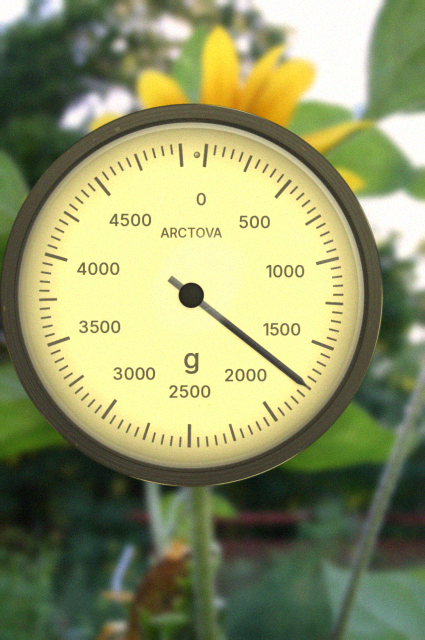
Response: 1750 g
